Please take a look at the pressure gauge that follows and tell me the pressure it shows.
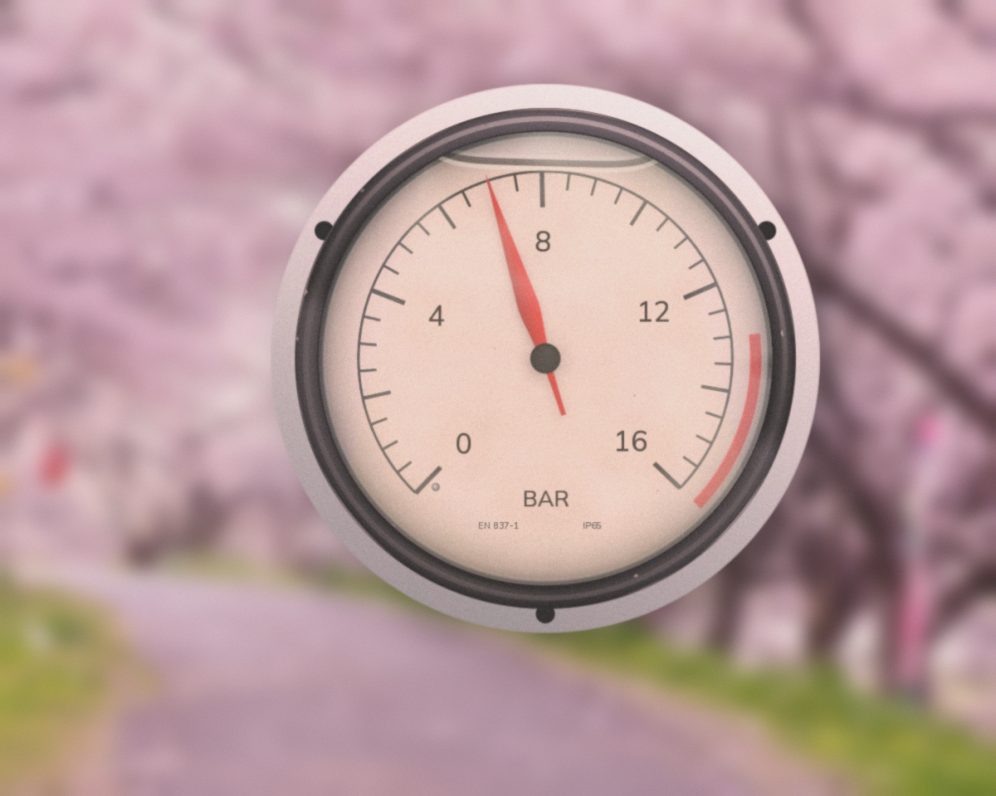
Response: 7 bar
